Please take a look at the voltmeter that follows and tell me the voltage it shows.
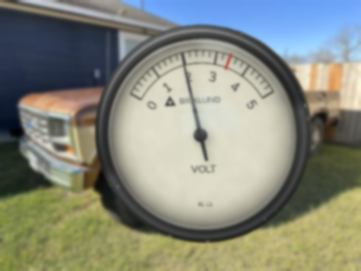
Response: 2 V
